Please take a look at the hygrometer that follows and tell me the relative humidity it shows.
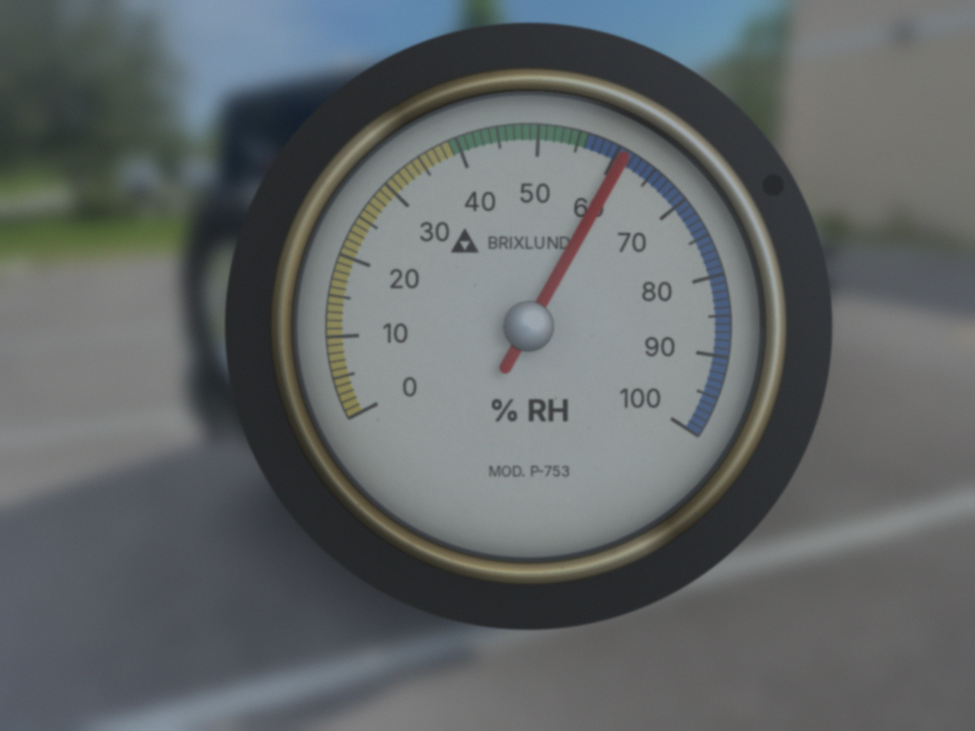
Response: 61 %
